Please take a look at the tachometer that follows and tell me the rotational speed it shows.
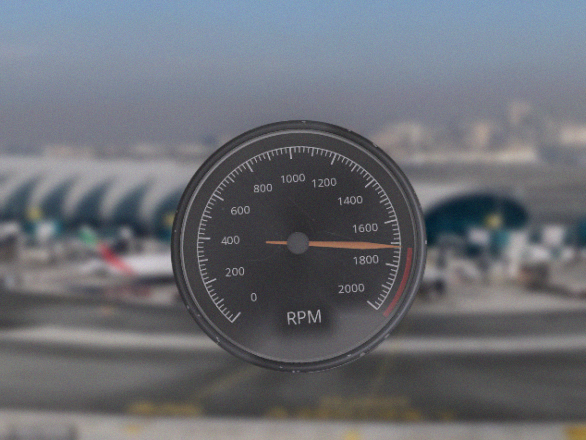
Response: 1720 rpm
